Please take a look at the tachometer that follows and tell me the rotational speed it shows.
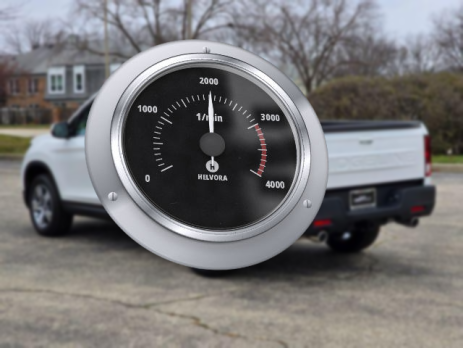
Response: 2000 rpm
